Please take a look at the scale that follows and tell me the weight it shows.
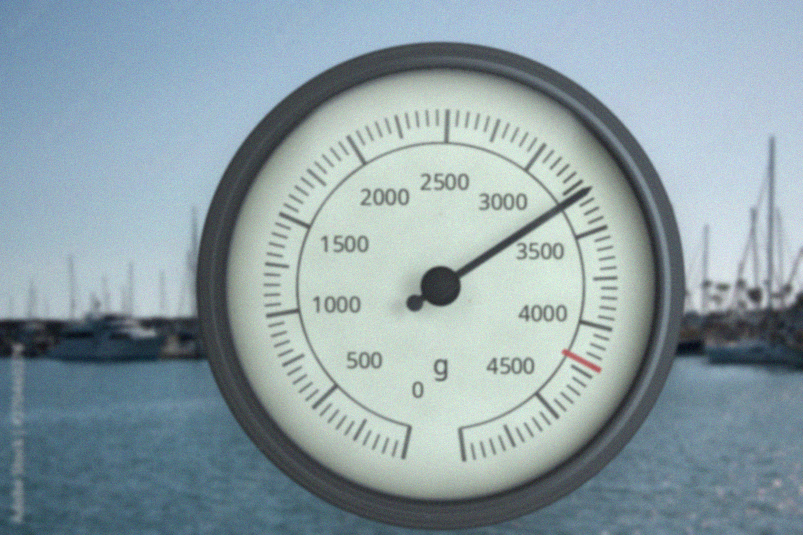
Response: 3300 g
